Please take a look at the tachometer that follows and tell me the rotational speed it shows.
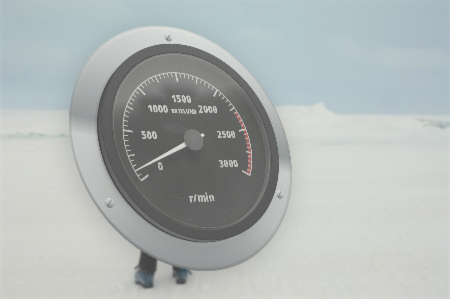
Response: 100 rpm
